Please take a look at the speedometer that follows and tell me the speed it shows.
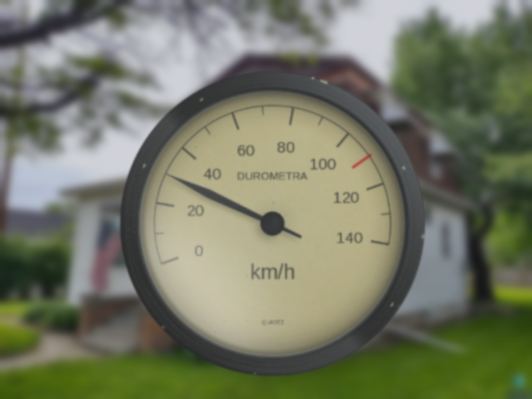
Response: 30 km/h
